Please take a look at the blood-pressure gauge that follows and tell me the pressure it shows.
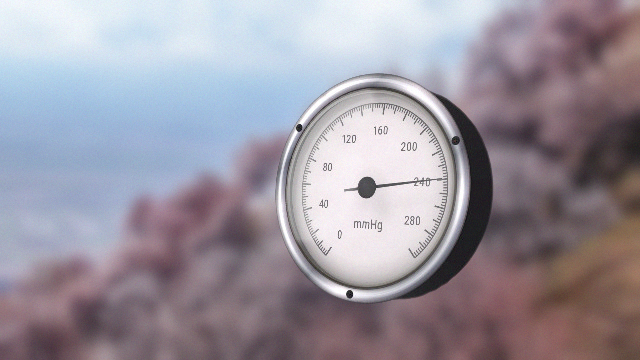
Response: 240 mmHg
